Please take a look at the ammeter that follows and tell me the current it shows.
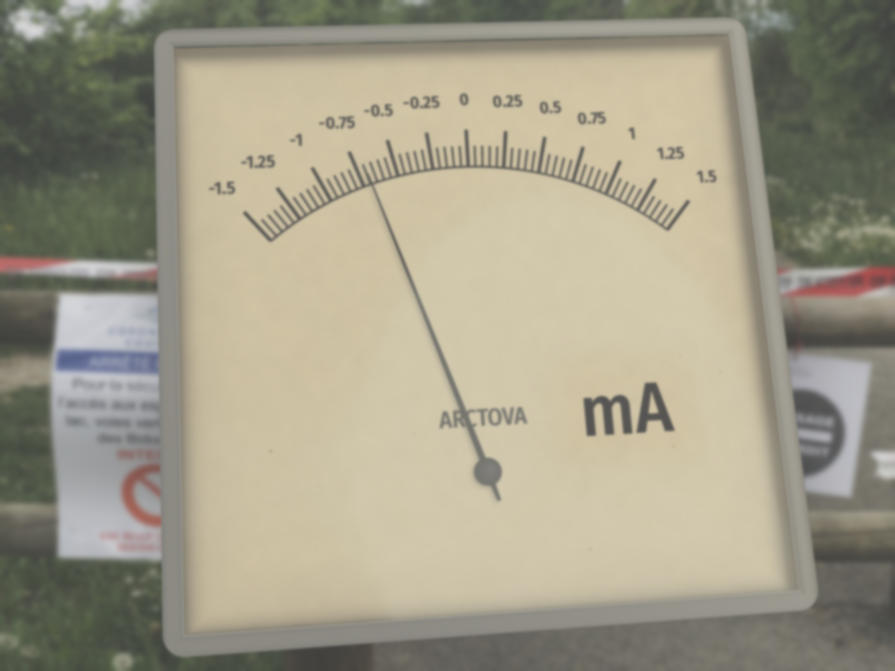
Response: -0.7 mA
